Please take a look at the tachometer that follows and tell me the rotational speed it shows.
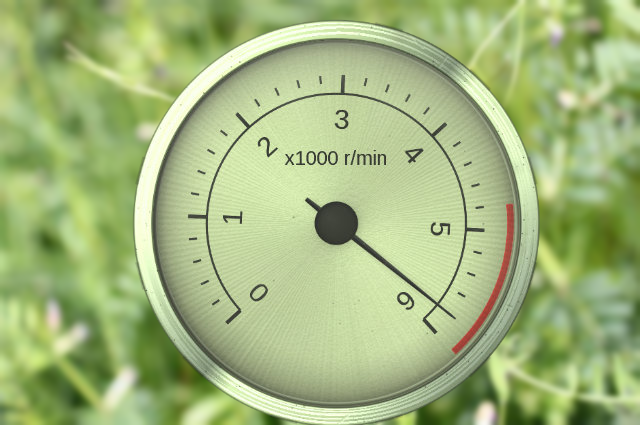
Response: 5800 rpm
